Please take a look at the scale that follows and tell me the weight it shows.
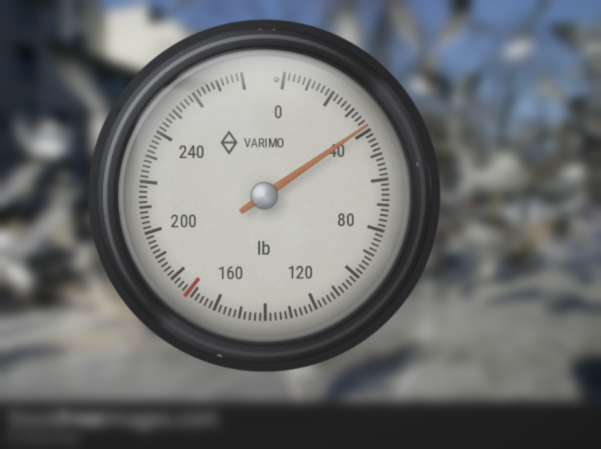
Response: 38 lb
